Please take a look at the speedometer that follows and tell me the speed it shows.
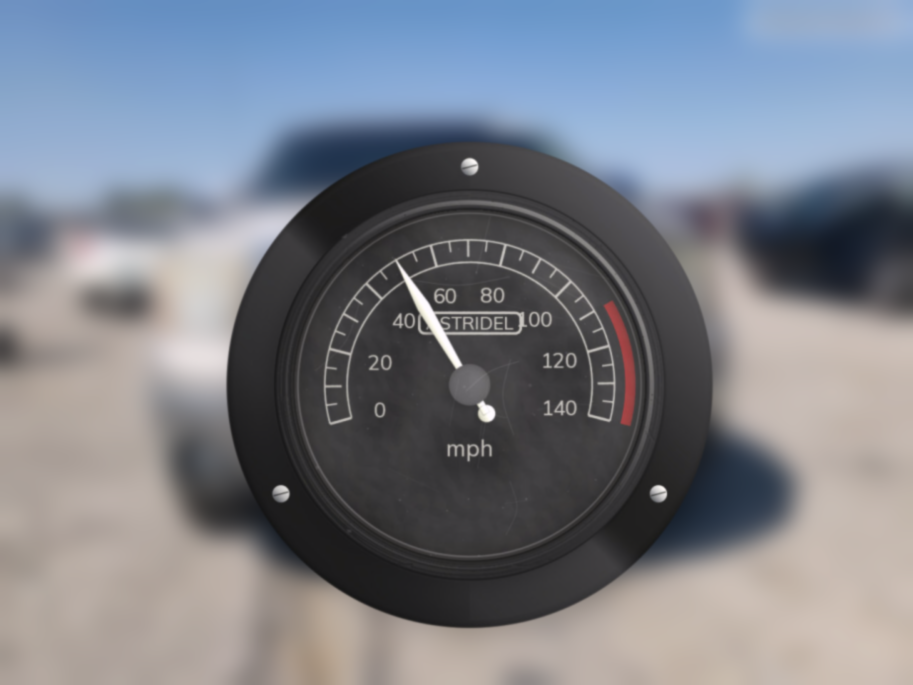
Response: 50 mph
